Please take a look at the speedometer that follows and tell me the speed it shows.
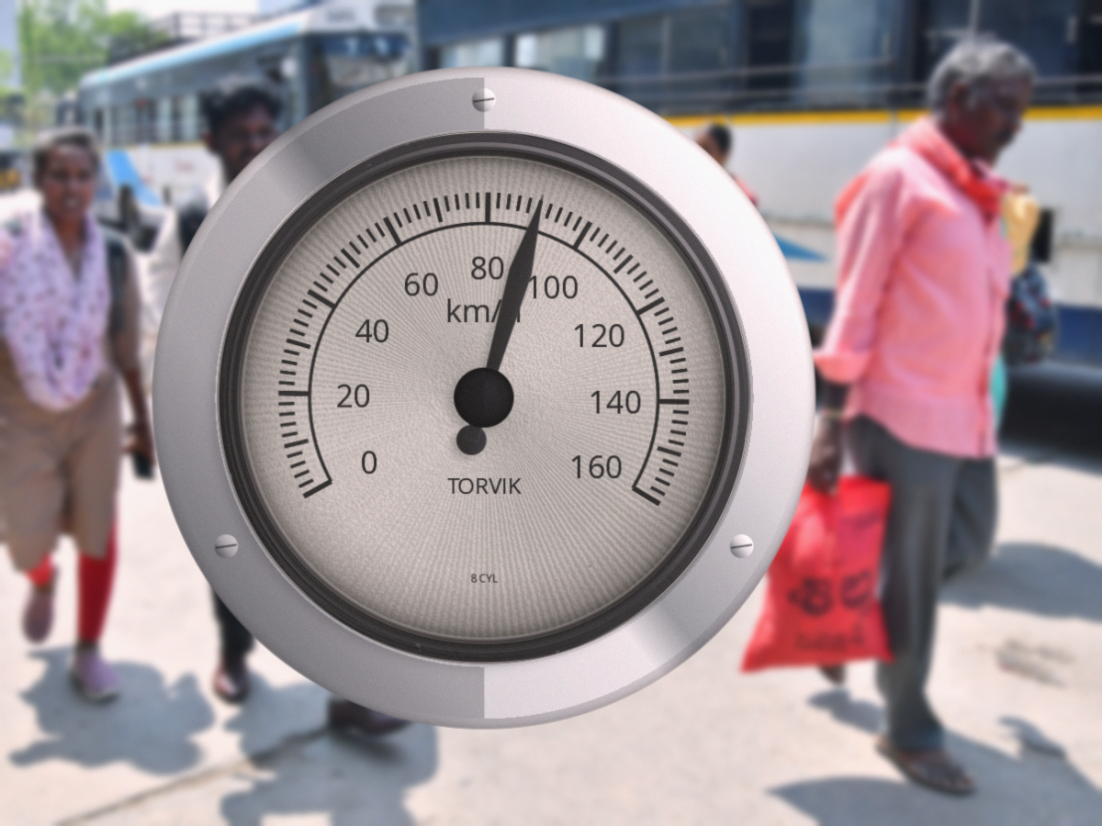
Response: 90 km/h
